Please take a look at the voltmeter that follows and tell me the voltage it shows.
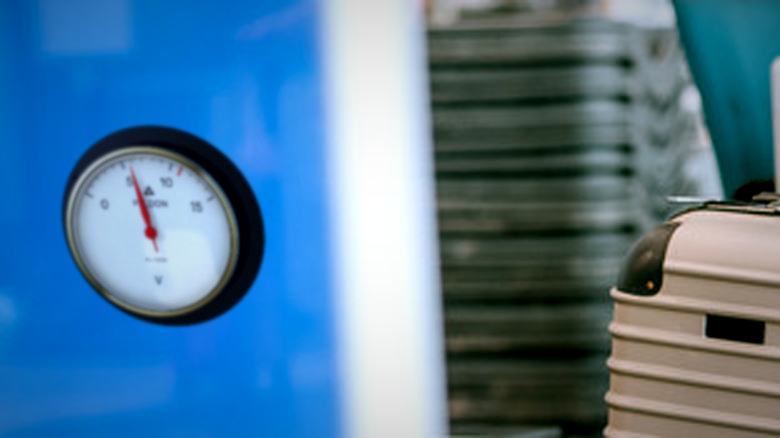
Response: 6 V
